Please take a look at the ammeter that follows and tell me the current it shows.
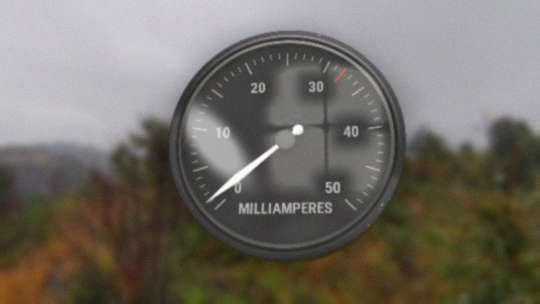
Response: 1 mA
